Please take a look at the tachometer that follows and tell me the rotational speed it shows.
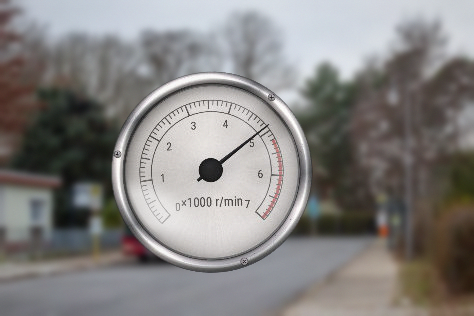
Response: 4900 rpm
